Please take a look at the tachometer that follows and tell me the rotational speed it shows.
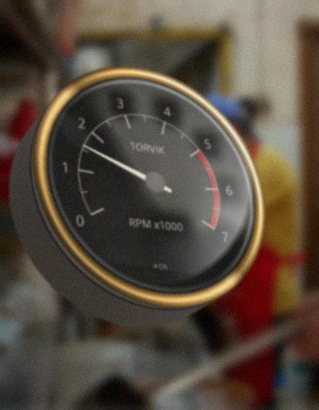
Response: 1500 rpm
